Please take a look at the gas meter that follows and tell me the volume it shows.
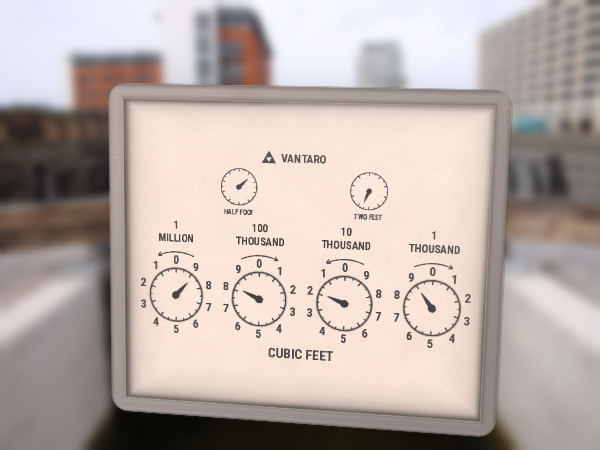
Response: 881900 ft³
